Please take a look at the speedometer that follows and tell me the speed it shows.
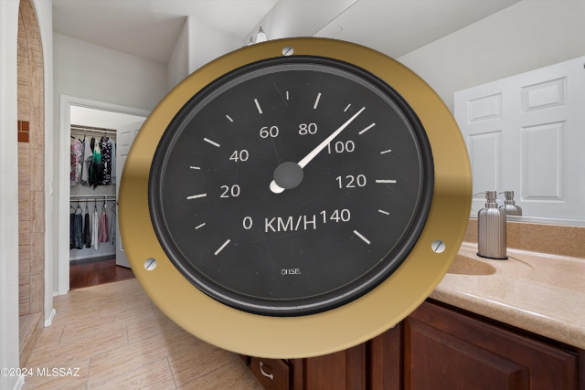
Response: 95 km/h
